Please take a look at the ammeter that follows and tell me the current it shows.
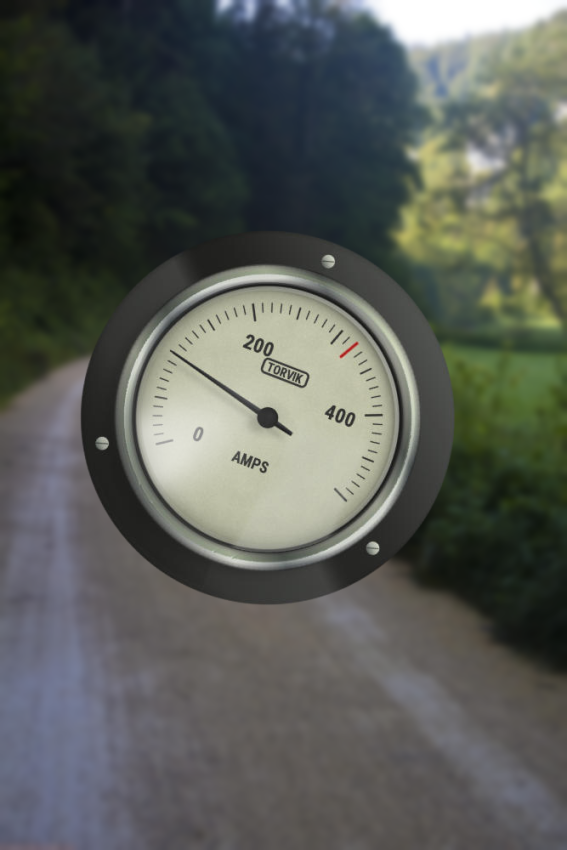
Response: 100 A
